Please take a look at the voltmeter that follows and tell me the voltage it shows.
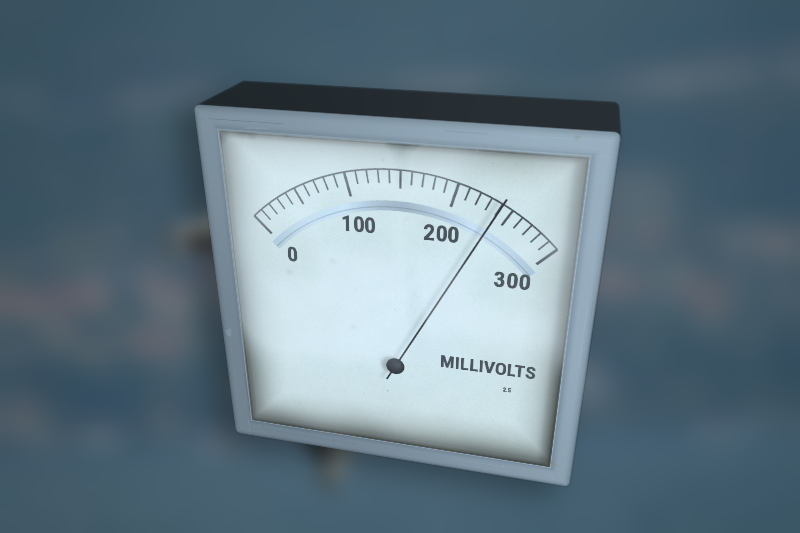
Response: 240 mV
